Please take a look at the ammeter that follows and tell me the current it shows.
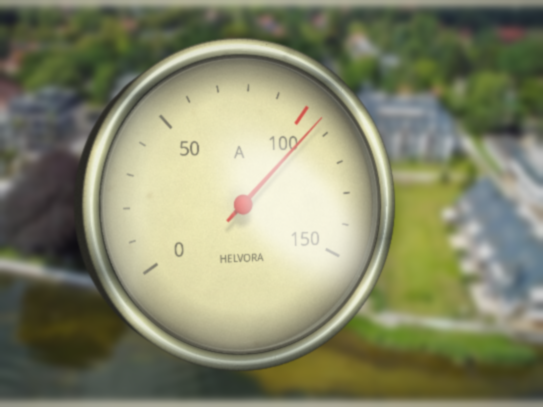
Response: 105 A
